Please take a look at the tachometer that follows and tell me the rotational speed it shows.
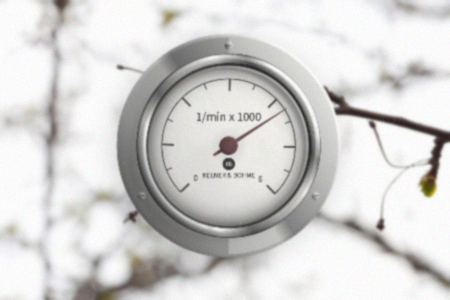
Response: 4250 rpm
